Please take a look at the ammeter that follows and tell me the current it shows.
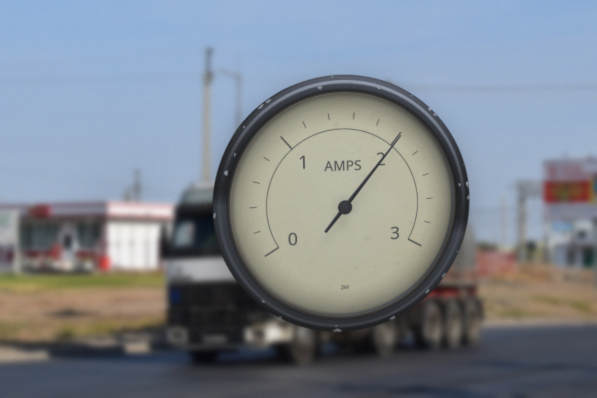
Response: 2 A
